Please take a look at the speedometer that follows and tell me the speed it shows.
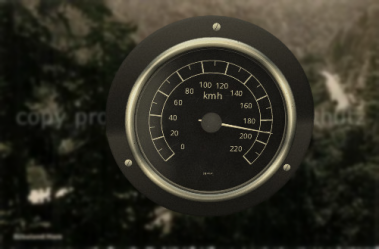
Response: 190 km/h
